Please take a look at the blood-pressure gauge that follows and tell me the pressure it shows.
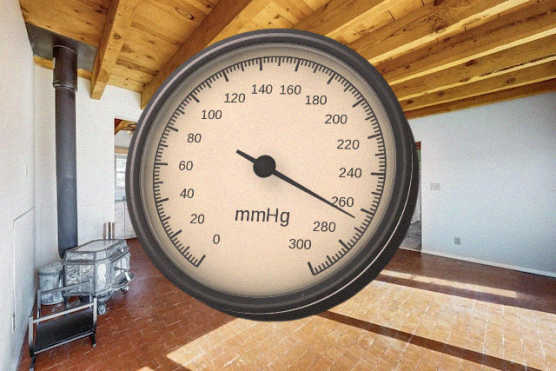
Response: 266 mmHg
